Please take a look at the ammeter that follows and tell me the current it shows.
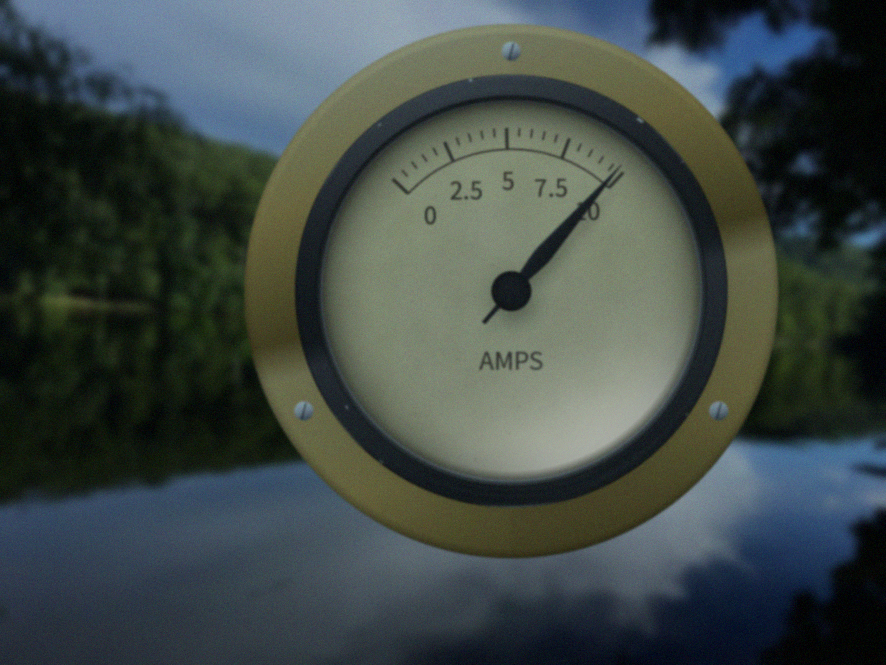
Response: 9.75 A
